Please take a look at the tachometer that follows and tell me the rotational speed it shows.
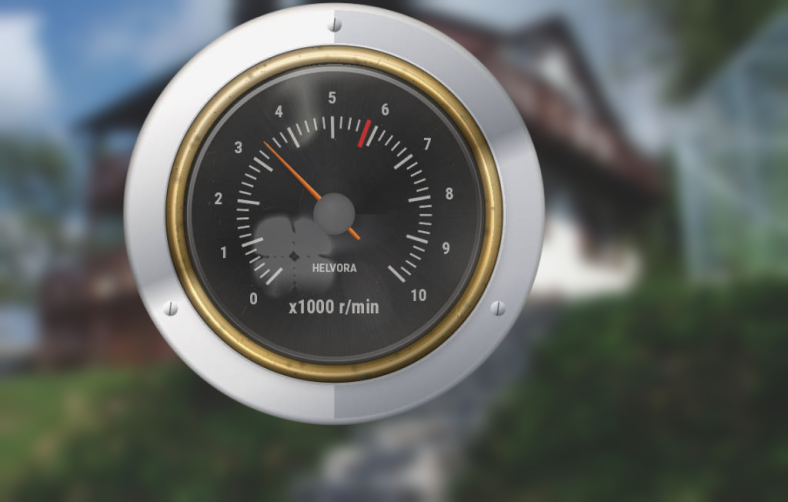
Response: 3400 rpm
